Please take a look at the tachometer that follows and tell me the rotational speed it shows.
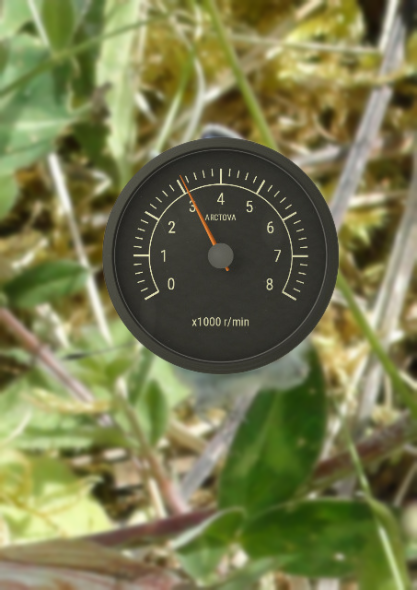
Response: 3100 rpm
